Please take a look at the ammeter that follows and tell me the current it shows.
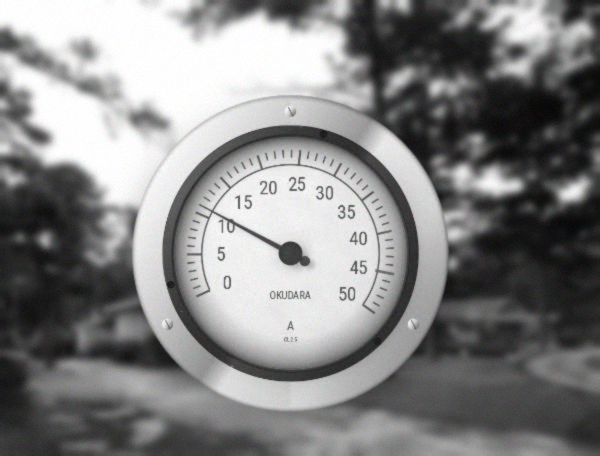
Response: 11 A
